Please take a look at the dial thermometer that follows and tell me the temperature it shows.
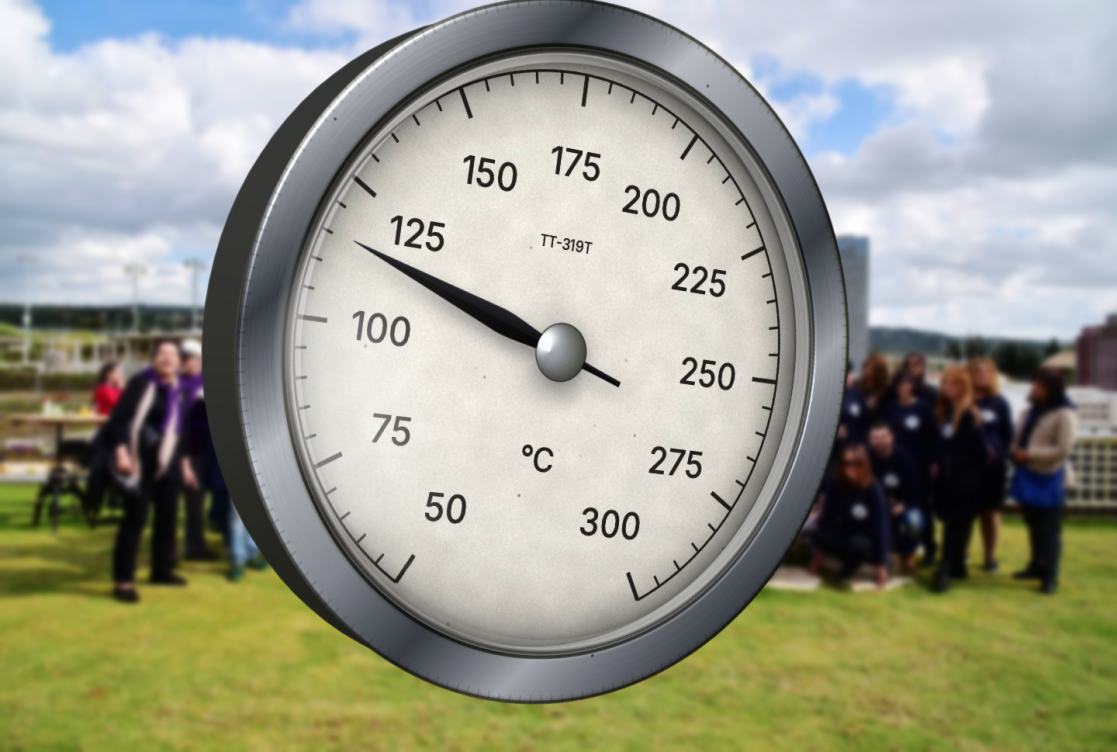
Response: 115 °C
